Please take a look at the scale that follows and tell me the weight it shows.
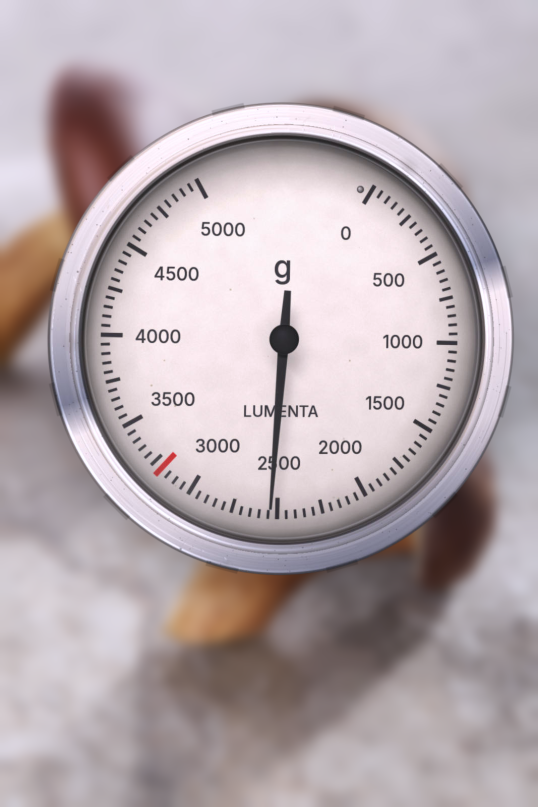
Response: 2550 g
